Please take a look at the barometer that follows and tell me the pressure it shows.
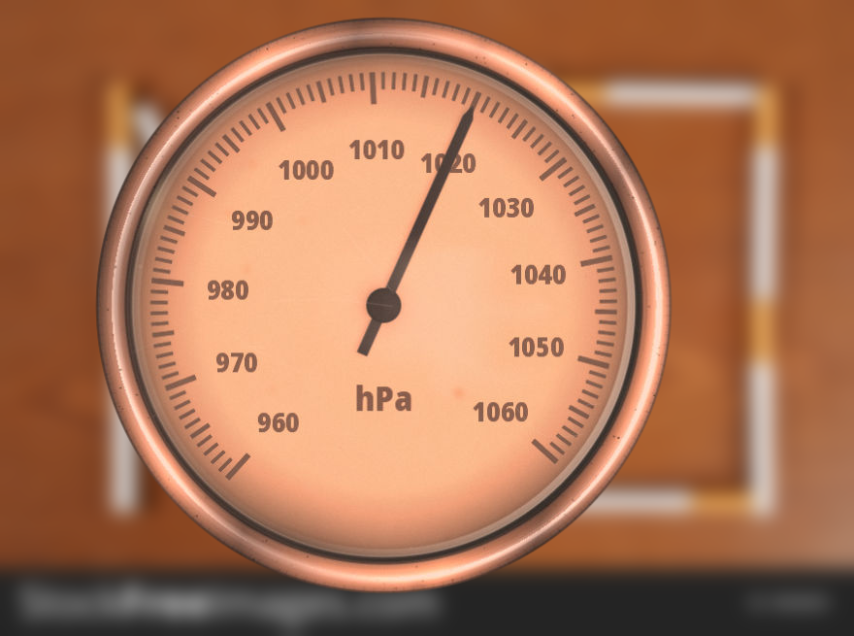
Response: 1020 hPa
